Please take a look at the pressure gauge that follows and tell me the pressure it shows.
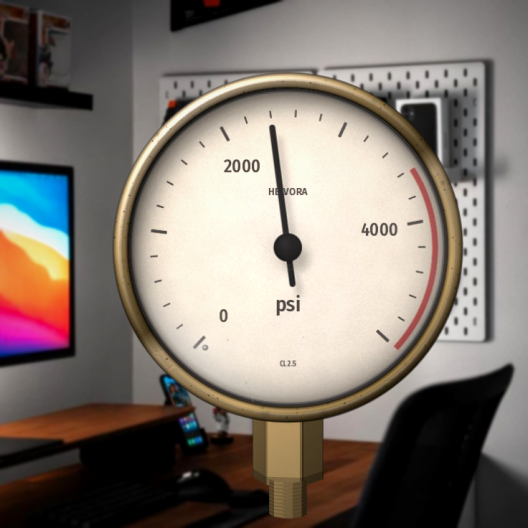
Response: 2400 psi
